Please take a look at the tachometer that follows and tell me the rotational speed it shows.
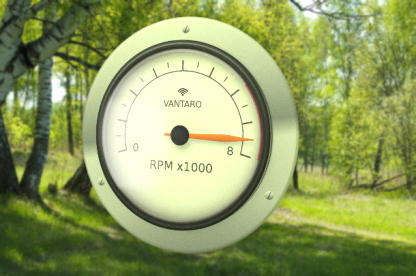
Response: 7500 rpm
